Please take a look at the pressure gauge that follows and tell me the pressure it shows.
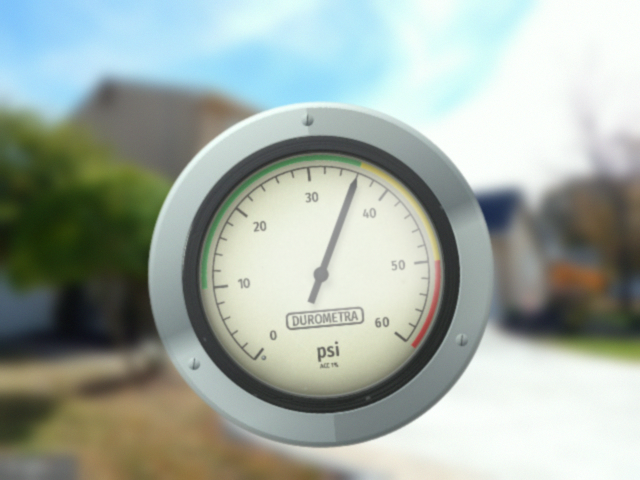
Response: 36 psi
